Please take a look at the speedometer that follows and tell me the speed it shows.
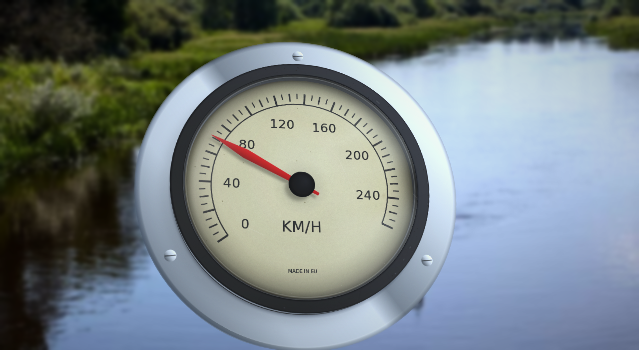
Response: 70 km/h
